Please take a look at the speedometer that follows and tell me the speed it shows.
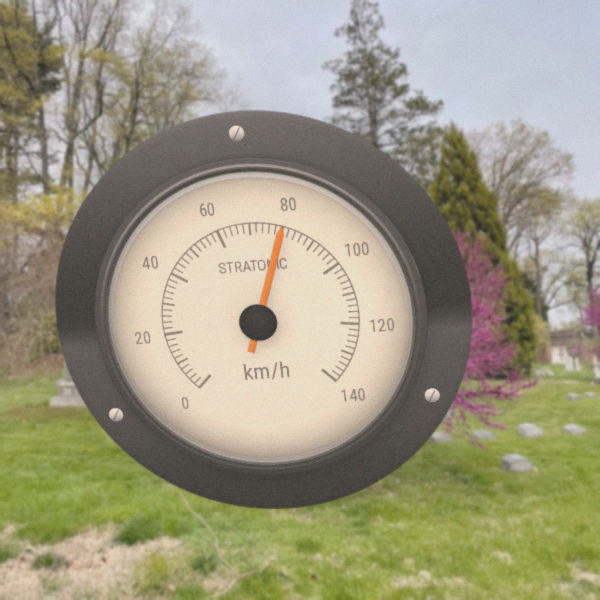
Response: 80 km/h
